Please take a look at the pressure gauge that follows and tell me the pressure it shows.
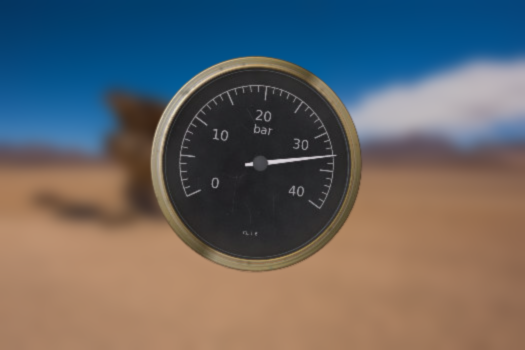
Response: 33 bar
